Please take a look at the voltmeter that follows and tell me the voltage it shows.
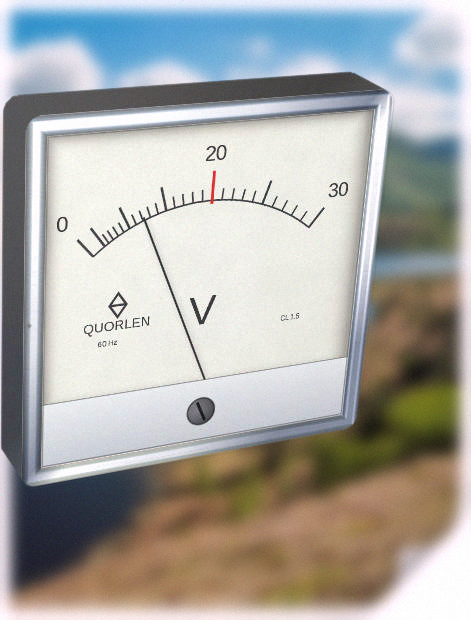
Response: 12 V
